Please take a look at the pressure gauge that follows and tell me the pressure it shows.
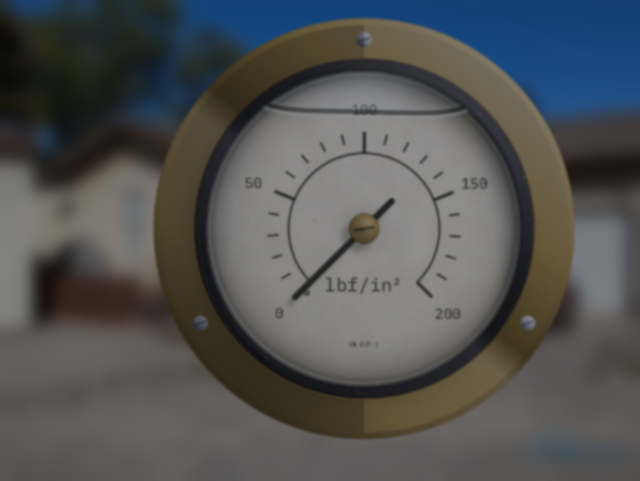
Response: 0 psi
